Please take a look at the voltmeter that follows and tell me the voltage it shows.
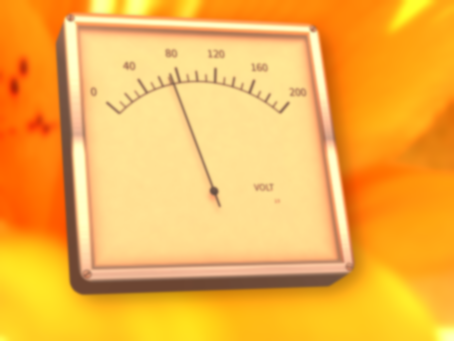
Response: 70 V
